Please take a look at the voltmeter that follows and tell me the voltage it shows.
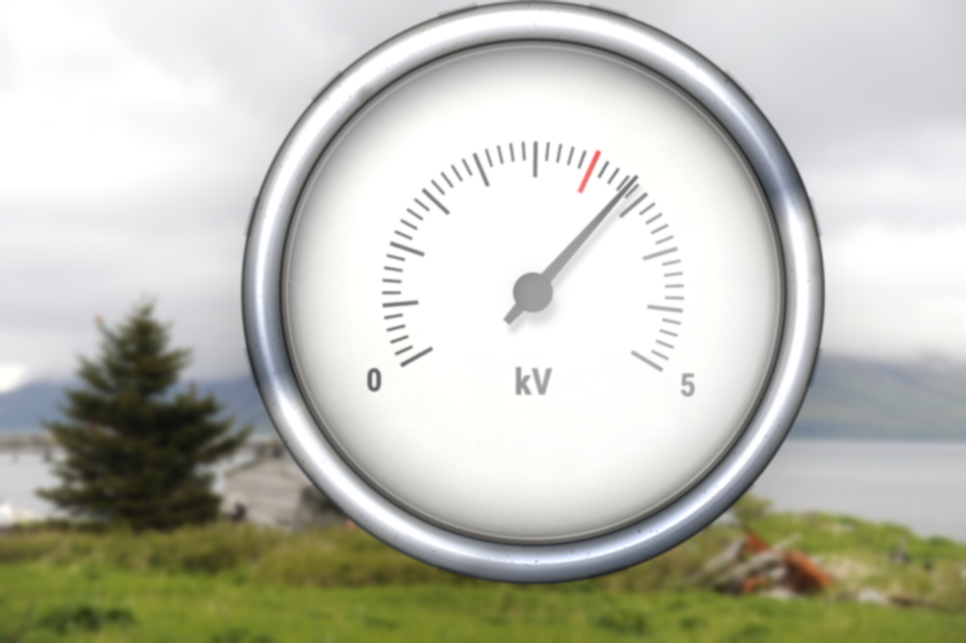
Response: 3.35 kV
